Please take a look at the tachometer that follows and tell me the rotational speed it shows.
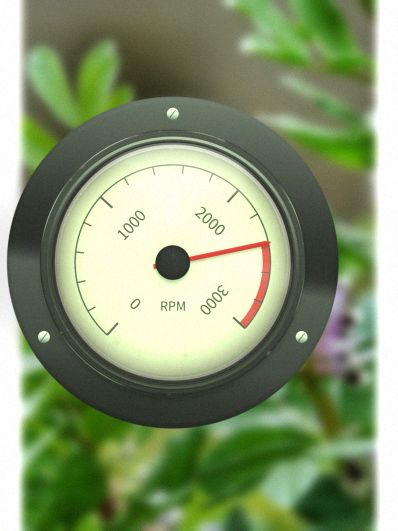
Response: 2400 rpm
